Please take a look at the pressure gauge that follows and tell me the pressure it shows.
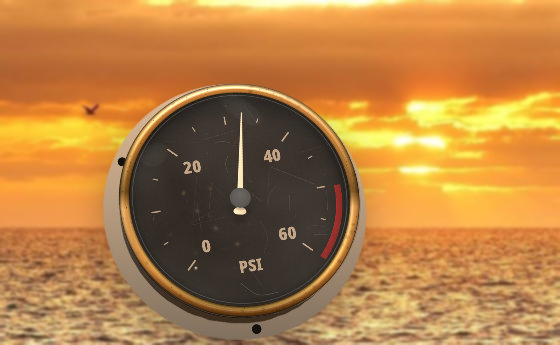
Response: 32.5 psi
